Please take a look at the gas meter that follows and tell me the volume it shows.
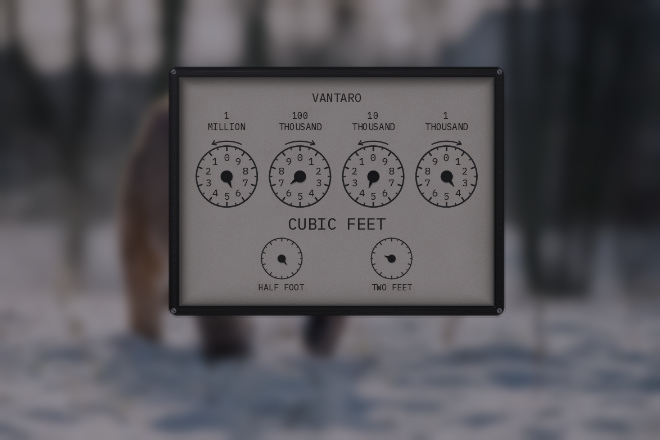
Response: 564400 ft³
